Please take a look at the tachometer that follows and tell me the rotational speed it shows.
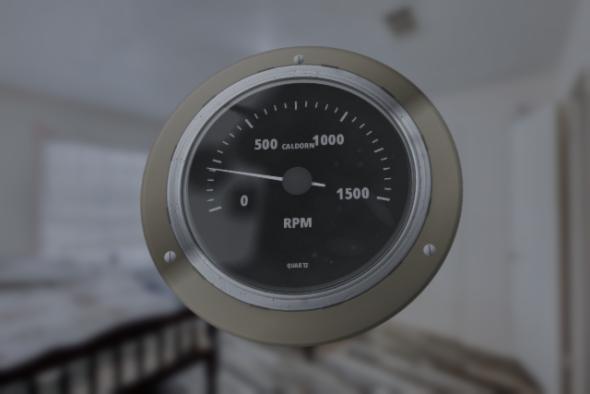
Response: 200 rpm
